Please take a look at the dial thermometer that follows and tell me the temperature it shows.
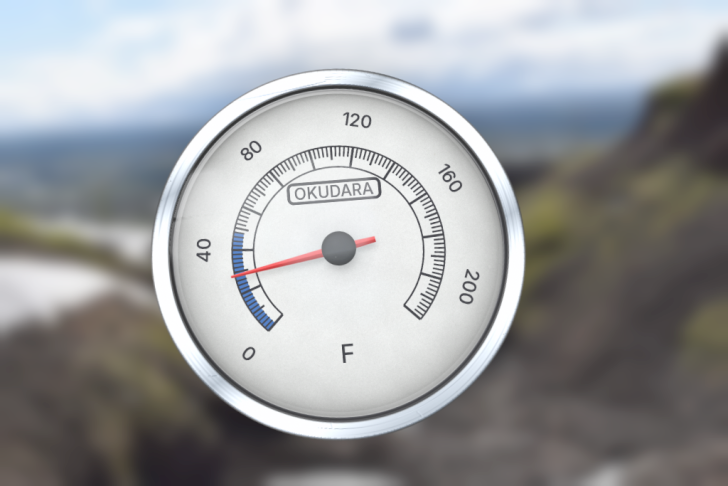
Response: 28 °F
